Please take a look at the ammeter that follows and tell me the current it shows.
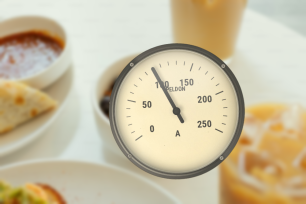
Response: 100 A
